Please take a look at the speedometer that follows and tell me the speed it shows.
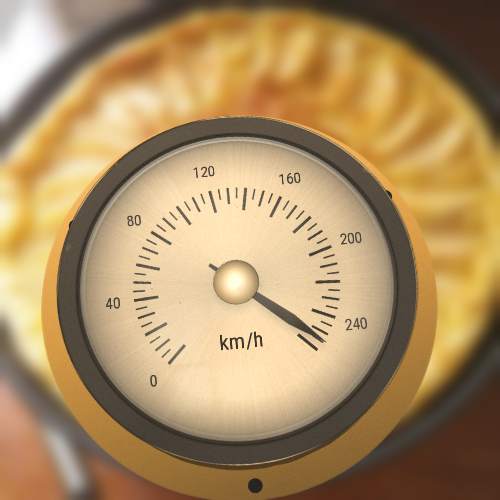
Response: 255 km/h
